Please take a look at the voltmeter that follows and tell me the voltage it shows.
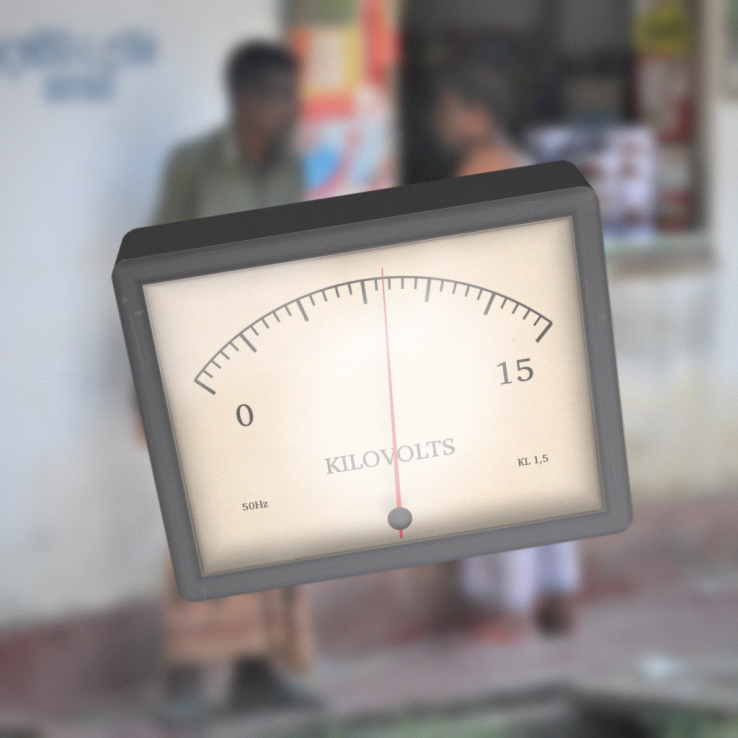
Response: 8.25 kV
